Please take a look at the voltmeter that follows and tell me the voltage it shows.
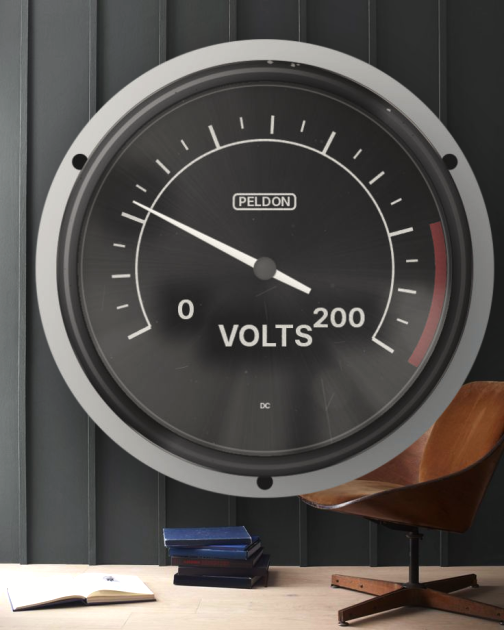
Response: 45 V
